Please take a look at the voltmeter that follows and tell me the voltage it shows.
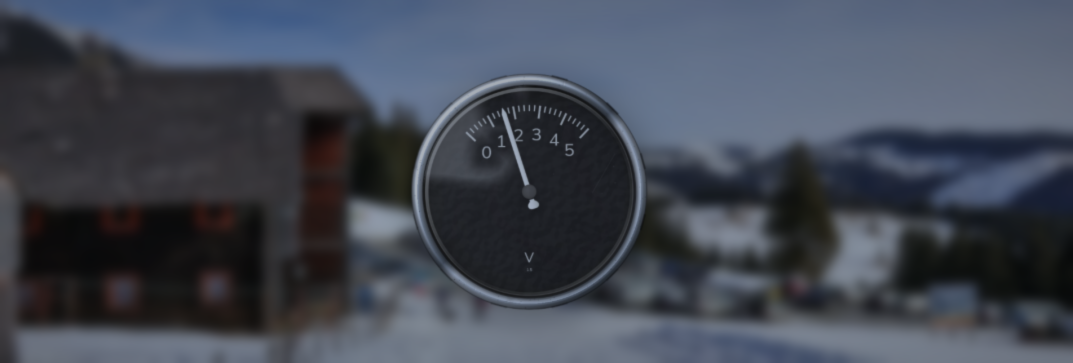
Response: 1.6 V
